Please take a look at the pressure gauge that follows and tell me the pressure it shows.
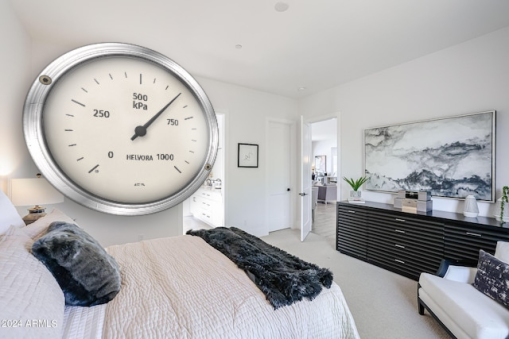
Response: 650 kPa
